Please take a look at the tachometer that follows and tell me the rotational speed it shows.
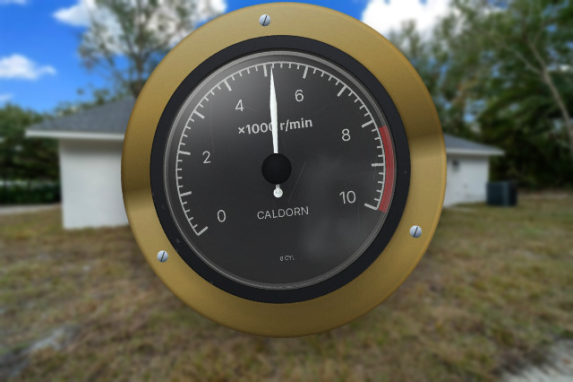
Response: 5200 rpm
